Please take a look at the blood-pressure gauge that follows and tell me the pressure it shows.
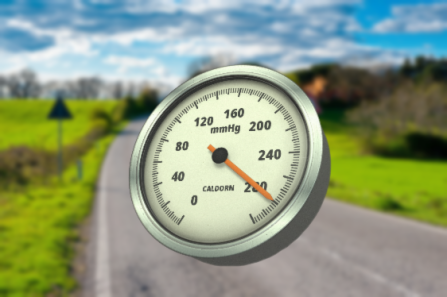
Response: 280 mmHg
